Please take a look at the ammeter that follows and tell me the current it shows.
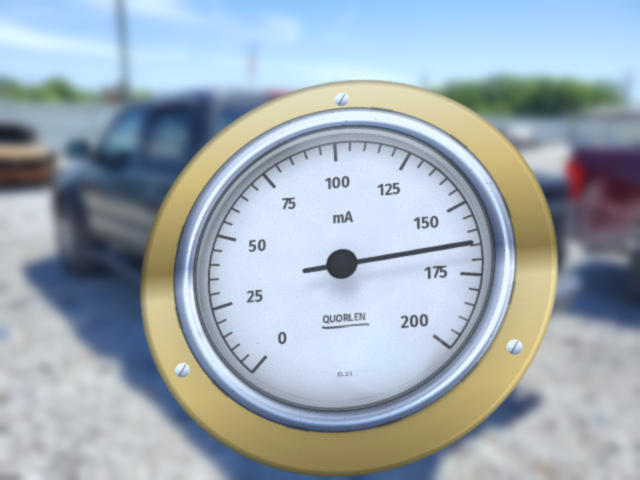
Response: 165 mA
